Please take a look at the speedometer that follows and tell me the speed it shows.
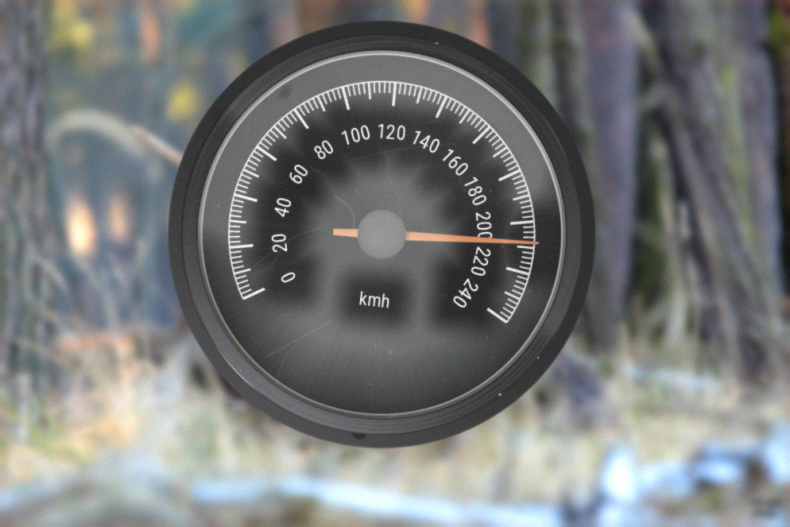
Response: 208 km/h
